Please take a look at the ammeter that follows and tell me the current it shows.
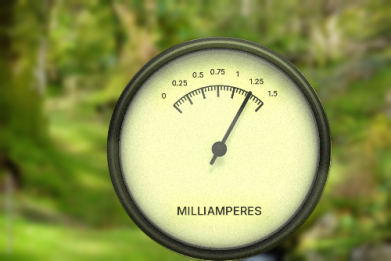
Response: 1.25 mA
